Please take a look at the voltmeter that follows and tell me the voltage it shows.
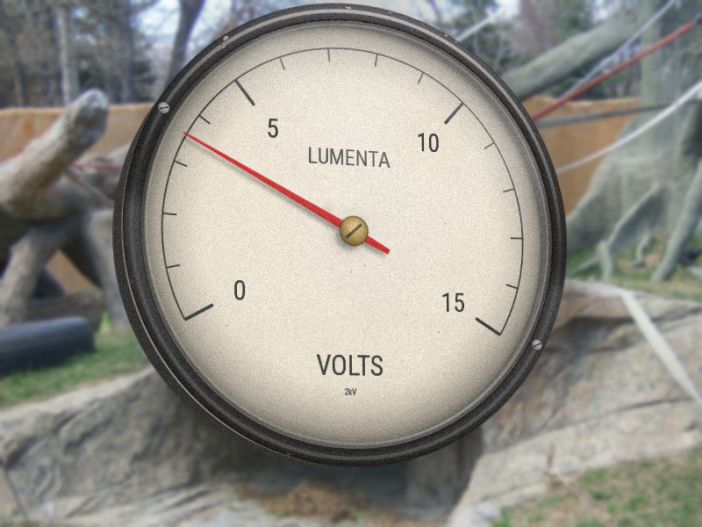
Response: 3.5 V
